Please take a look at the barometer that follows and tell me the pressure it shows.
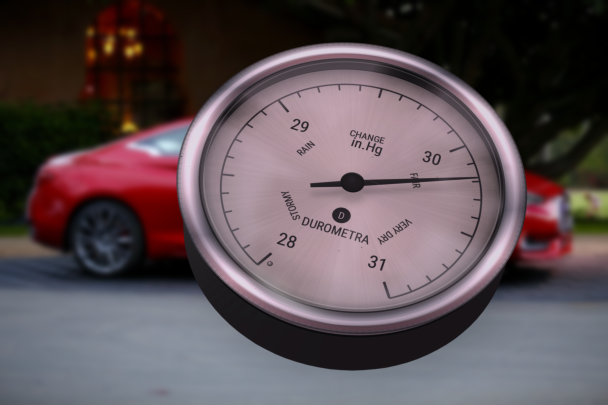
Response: 30.2 inHg
